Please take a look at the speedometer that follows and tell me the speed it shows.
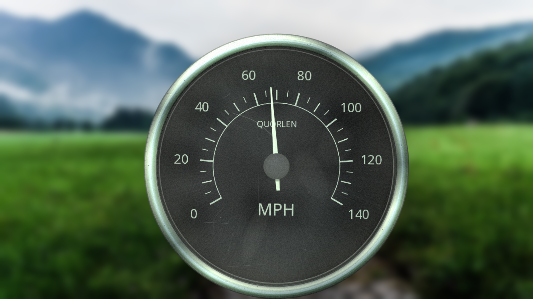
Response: 67.5 mph
